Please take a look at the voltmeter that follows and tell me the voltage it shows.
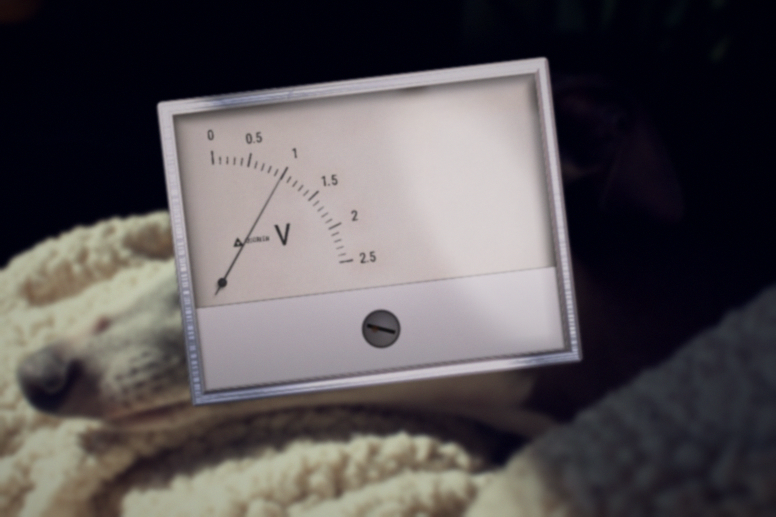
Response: 1 V
